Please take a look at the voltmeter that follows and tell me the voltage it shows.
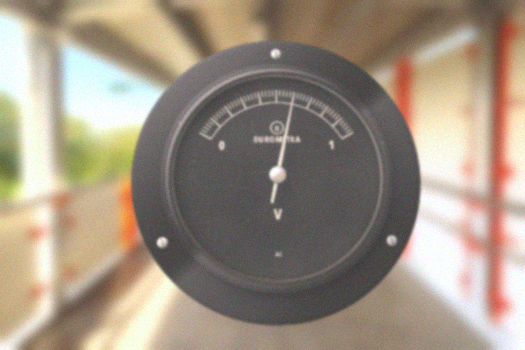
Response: 0.6 V
